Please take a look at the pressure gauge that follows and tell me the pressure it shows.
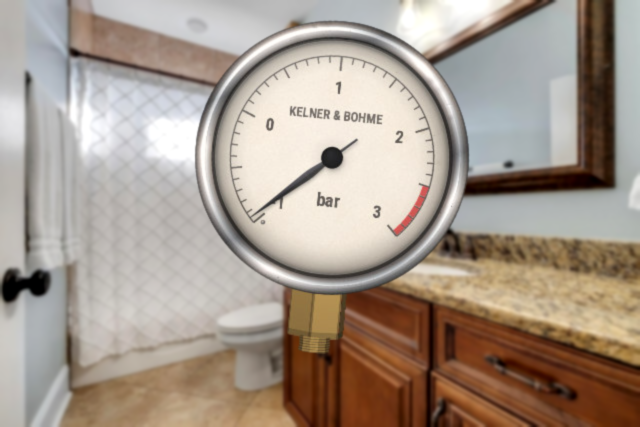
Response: -0.95 bar
